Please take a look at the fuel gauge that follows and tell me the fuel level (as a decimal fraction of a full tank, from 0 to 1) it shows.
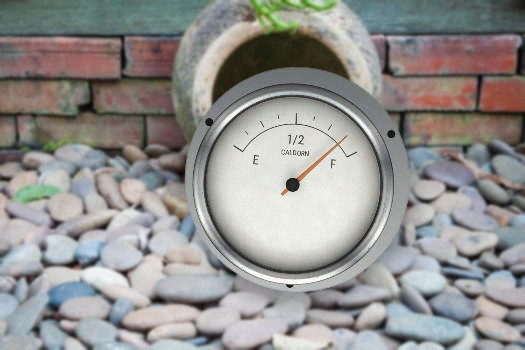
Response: 0.875
